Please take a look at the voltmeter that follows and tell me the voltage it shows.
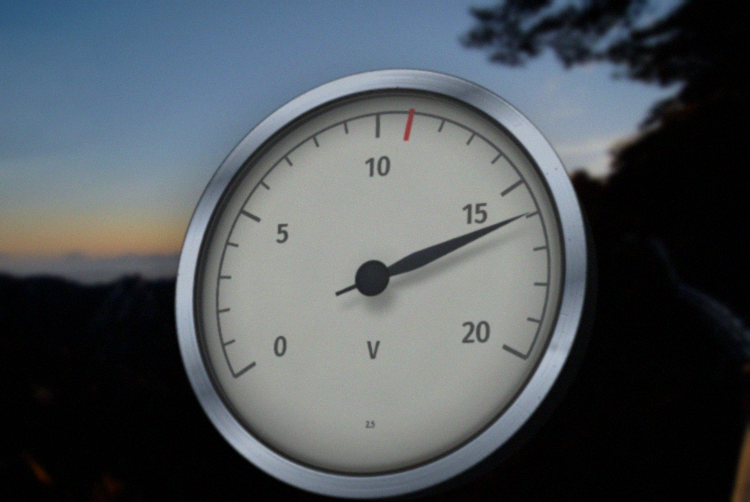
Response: 16 V
